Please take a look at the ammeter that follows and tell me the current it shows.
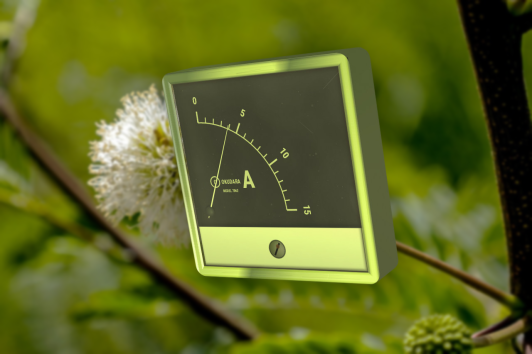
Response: 4 A
